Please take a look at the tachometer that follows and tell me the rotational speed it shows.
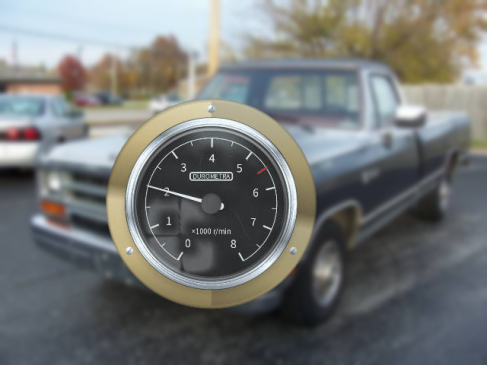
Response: 2000 rpm
